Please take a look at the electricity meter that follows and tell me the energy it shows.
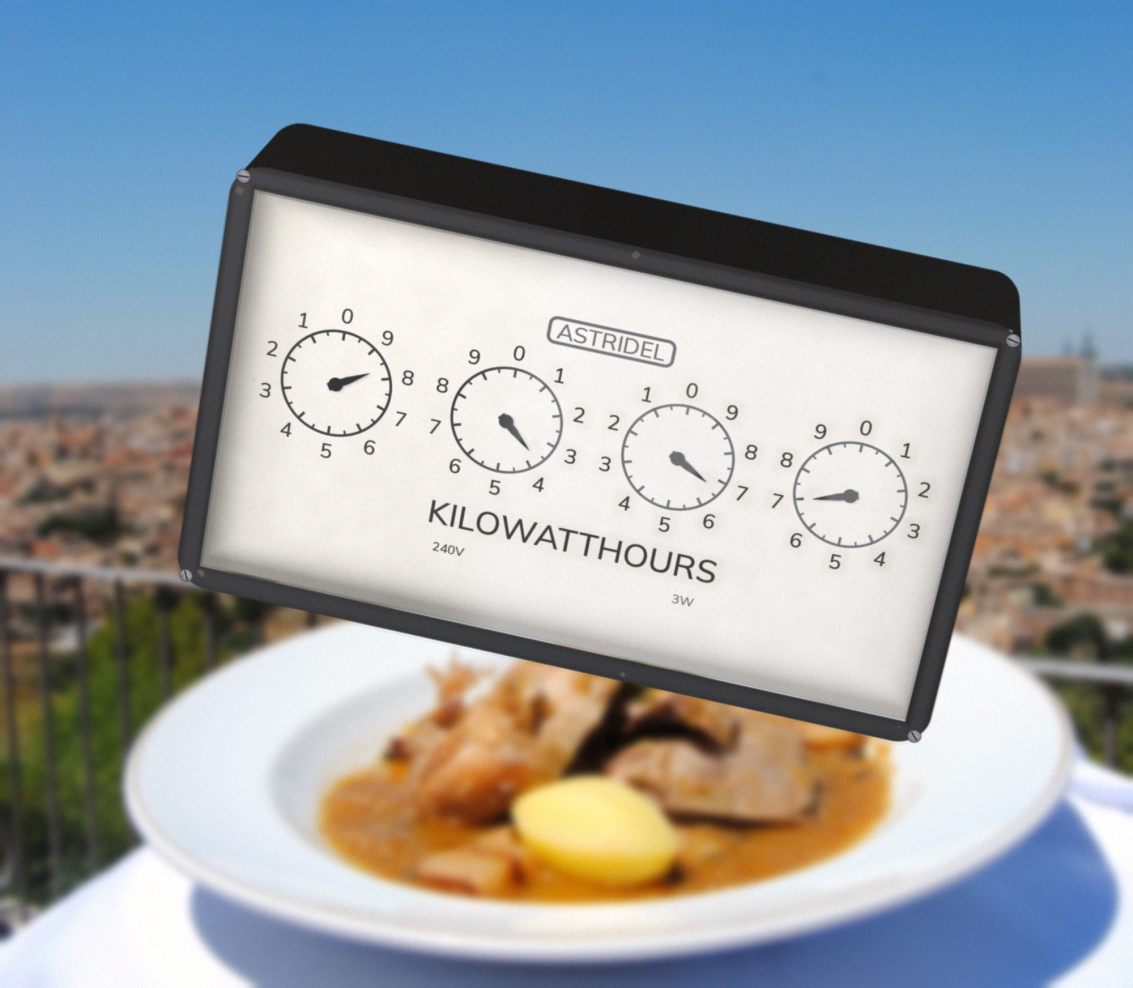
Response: 8367 kWh
